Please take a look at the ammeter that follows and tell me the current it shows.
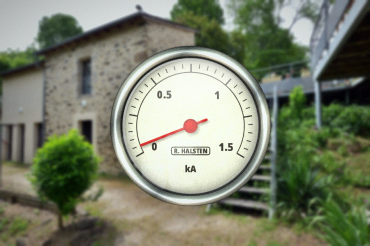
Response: 0.05 kA
